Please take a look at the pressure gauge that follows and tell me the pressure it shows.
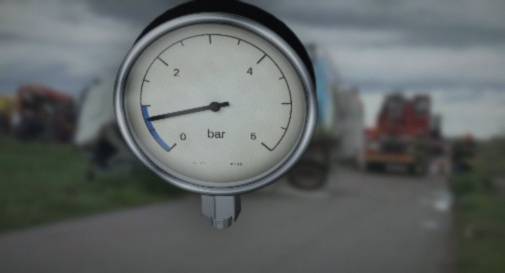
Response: 0.75 bar
